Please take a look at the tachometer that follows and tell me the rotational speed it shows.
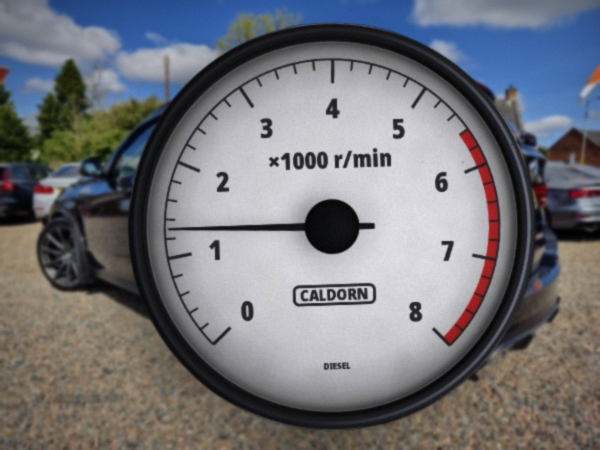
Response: 1300 rpm
